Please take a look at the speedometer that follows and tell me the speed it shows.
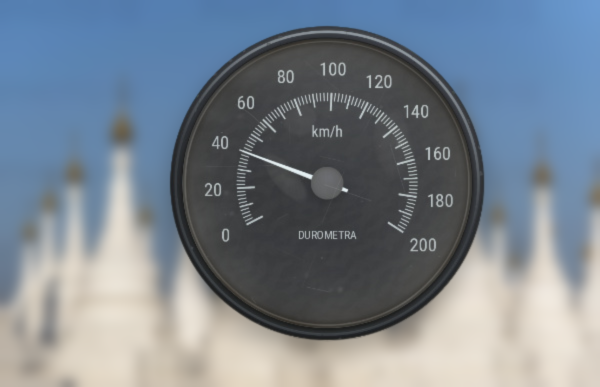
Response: 40 km/h
